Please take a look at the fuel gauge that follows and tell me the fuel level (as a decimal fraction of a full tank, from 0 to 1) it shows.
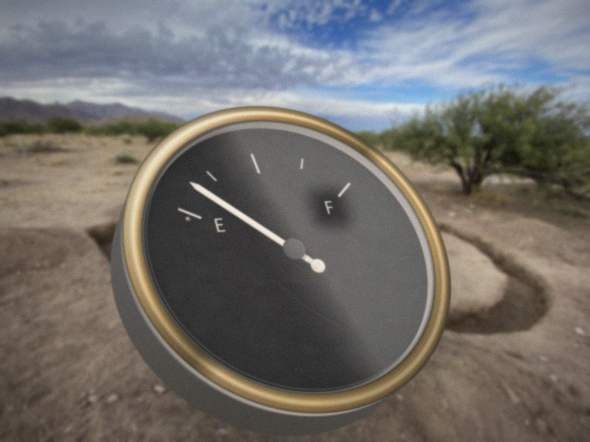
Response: 0.125
